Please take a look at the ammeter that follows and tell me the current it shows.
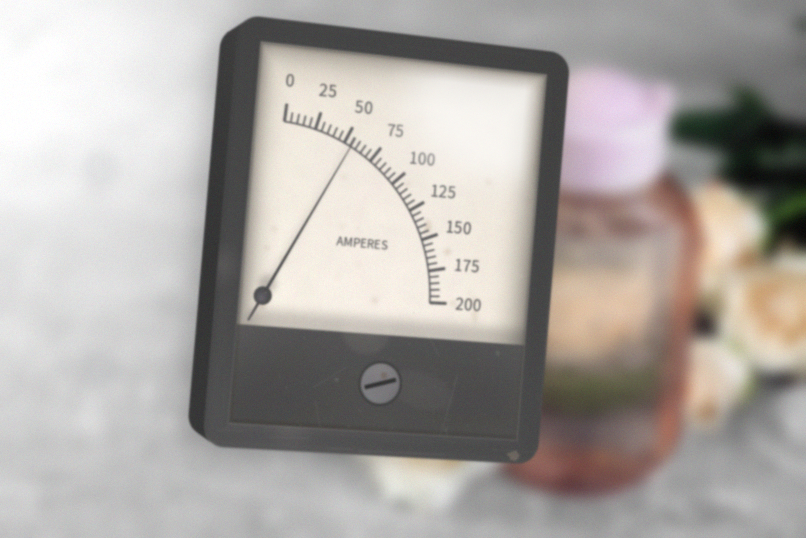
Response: 55 A
